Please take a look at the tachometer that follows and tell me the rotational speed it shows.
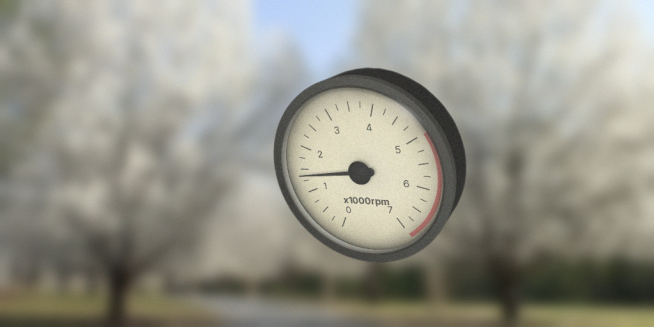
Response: 1375 rpm
